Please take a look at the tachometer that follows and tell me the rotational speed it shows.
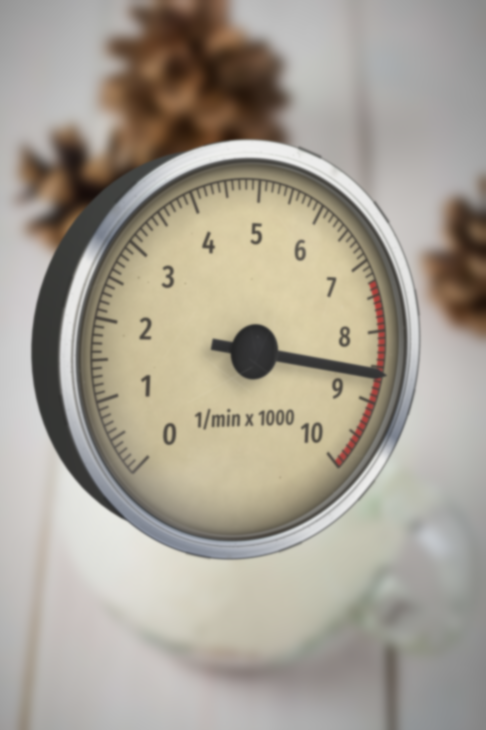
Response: 8600 rpm
